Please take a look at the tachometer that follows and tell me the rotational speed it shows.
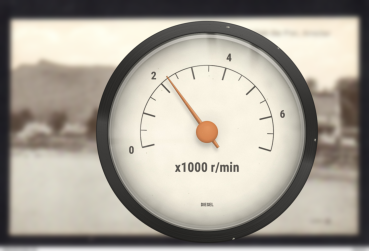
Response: 2250 rpm
